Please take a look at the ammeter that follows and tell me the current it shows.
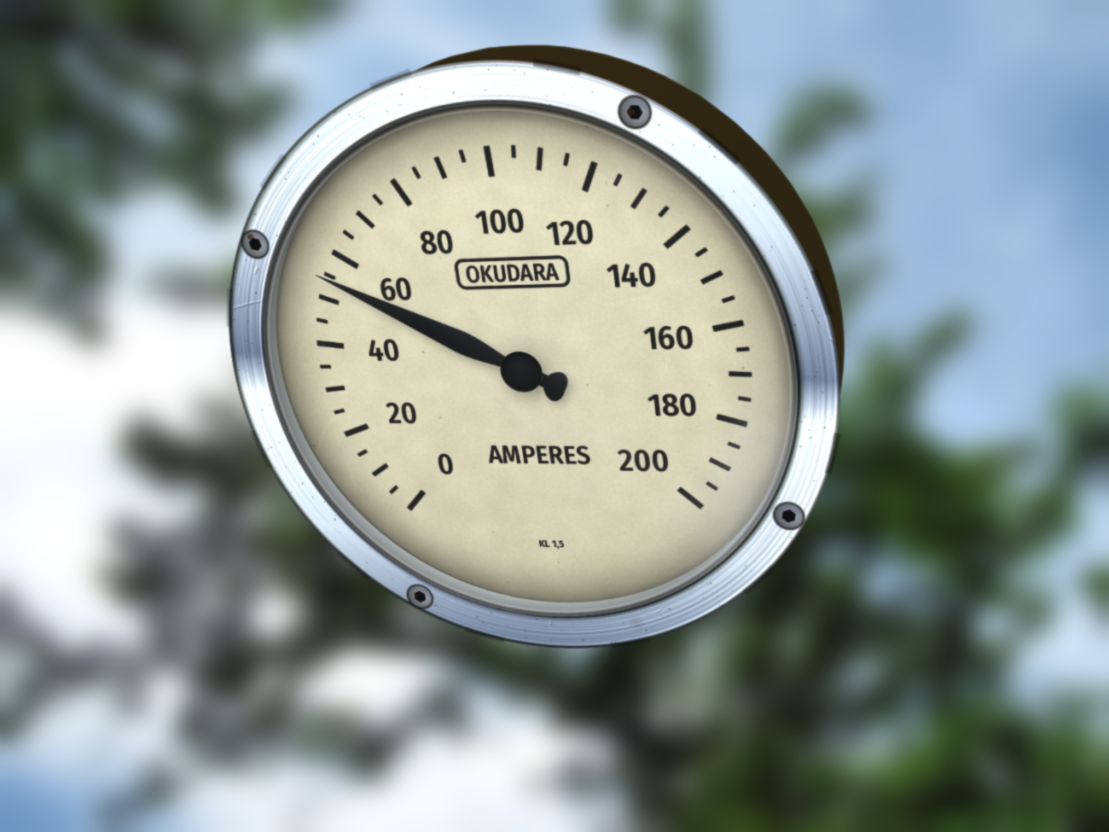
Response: 55 A
